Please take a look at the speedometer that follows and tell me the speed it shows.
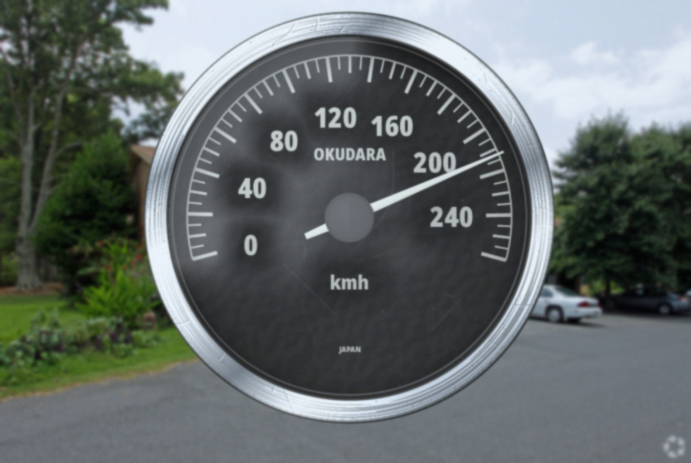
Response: 212.5 km/h
